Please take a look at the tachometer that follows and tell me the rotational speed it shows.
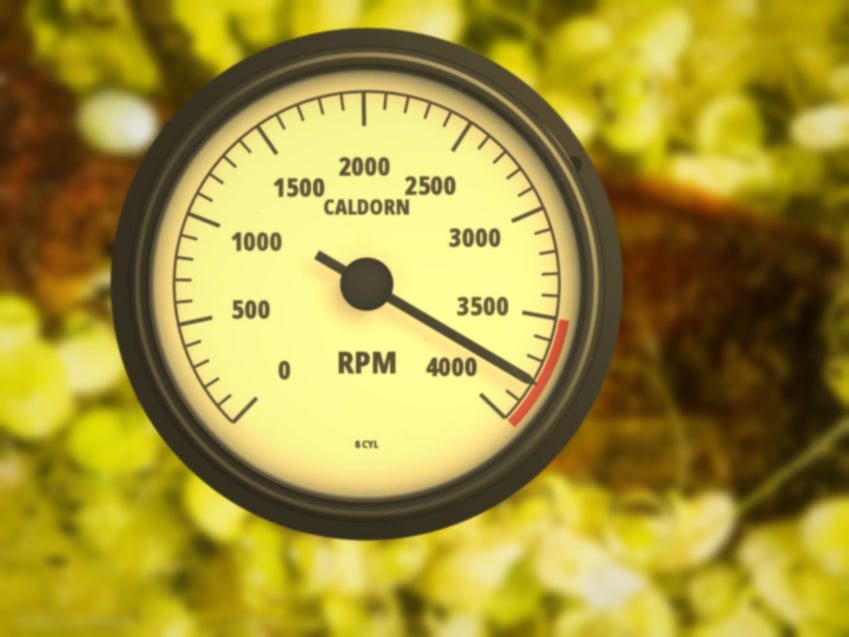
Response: 3800 rpm
